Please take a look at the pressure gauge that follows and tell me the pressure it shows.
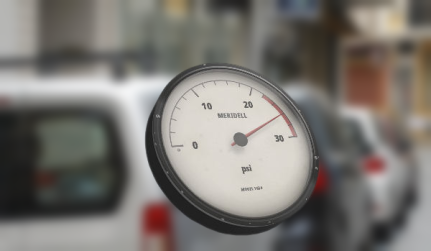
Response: 26 psi
